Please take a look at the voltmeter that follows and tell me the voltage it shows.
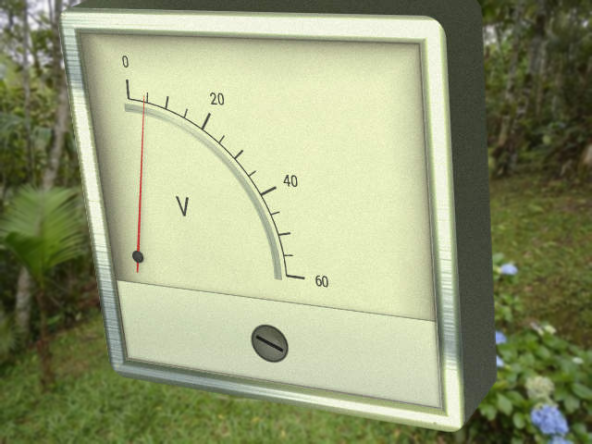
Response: 5 V
